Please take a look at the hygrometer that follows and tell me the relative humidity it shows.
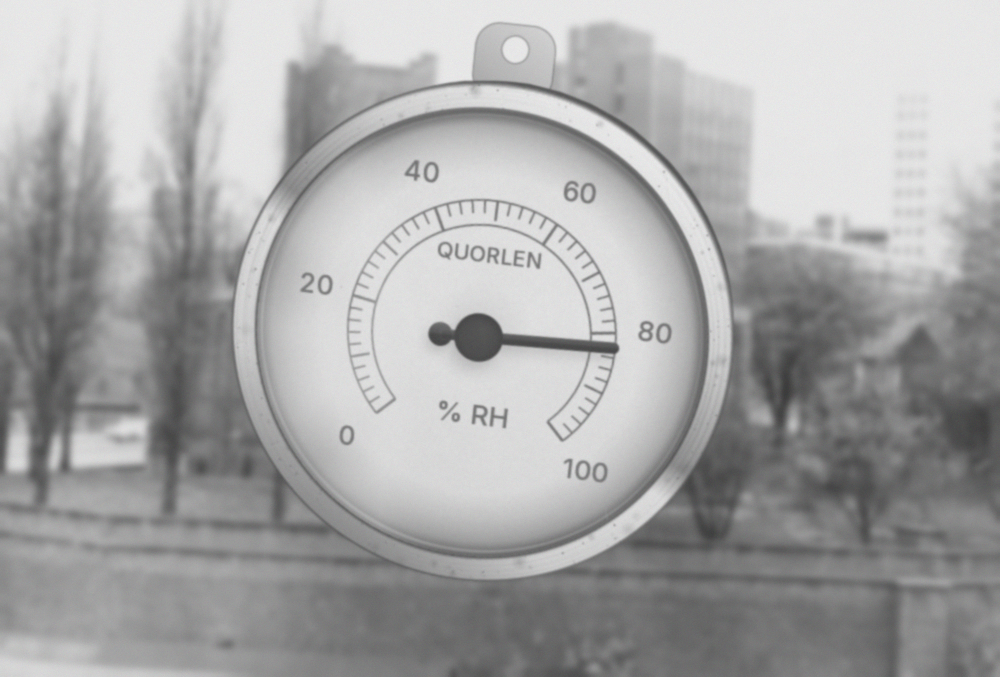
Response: 82 %
